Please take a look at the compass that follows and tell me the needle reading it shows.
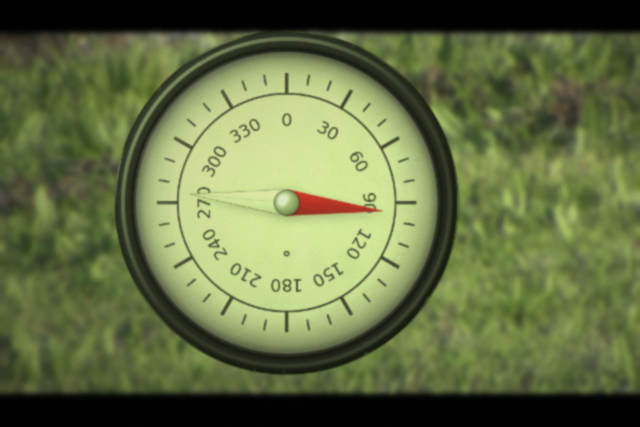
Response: 95 °
